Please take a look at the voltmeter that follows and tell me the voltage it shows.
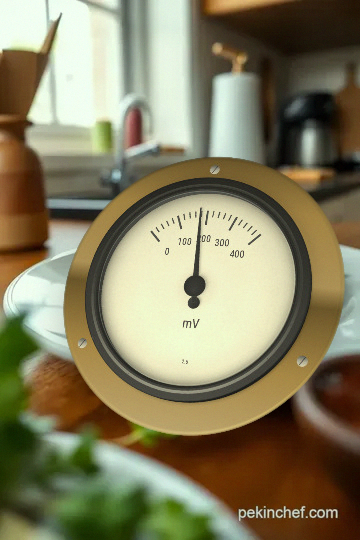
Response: 180 mV
